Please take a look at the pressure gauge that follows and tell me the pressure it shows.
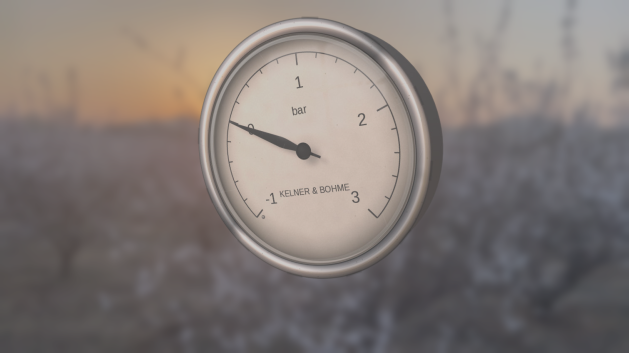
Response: 0 bar
